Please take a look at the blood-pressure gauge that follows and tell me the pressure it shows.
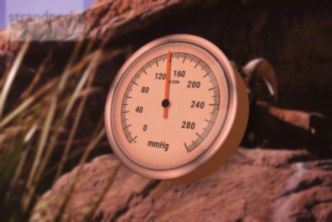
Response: 140 mmHg
